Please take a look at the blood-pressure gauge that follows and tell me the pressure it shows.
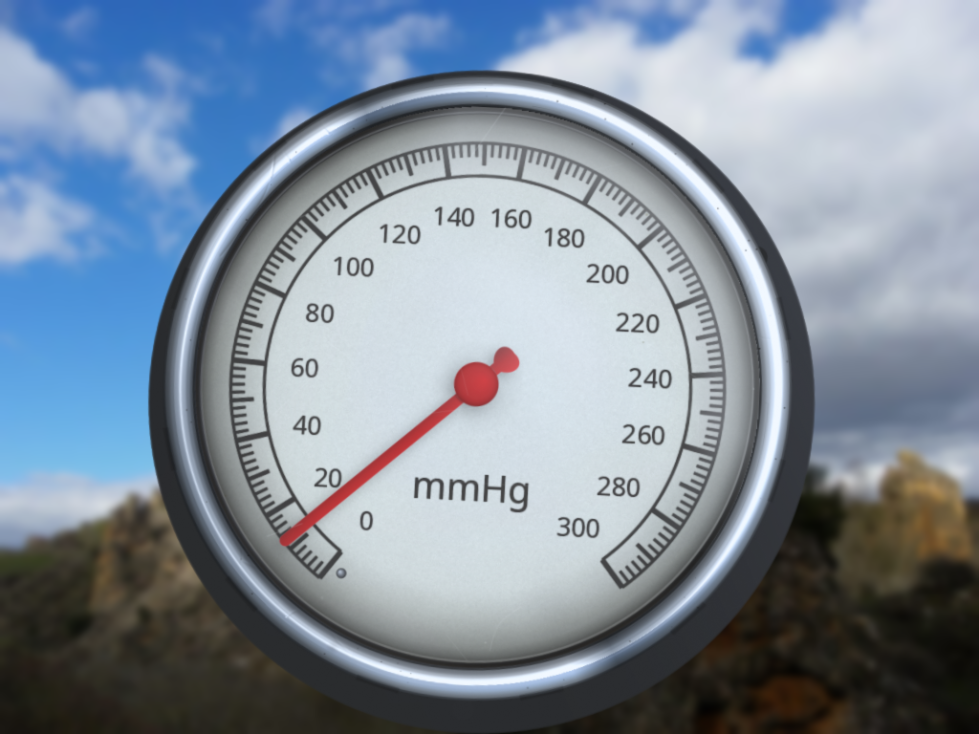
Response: 12 mmHg
